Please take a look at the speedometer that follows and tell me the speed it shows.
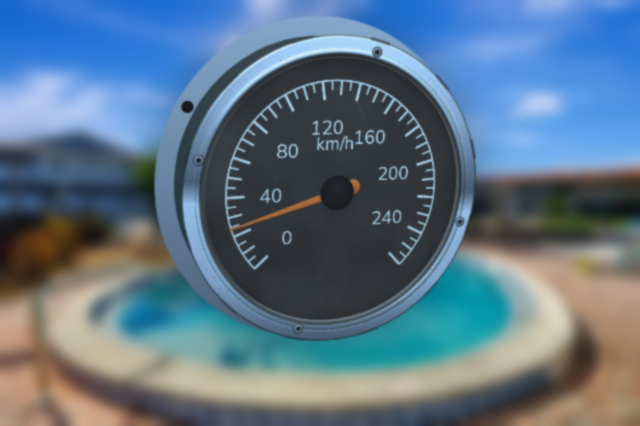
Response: 25 km/h
